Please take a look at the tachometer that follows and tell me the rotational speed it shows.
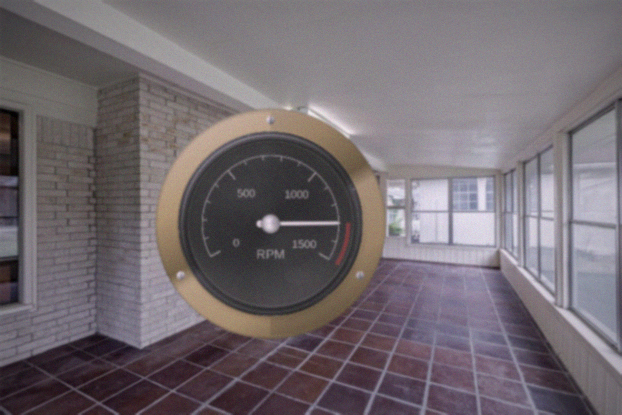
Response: 1300 rpm
